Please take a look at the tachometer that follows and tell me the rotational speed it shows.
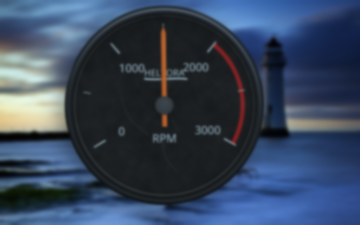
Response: 1500 rpm
